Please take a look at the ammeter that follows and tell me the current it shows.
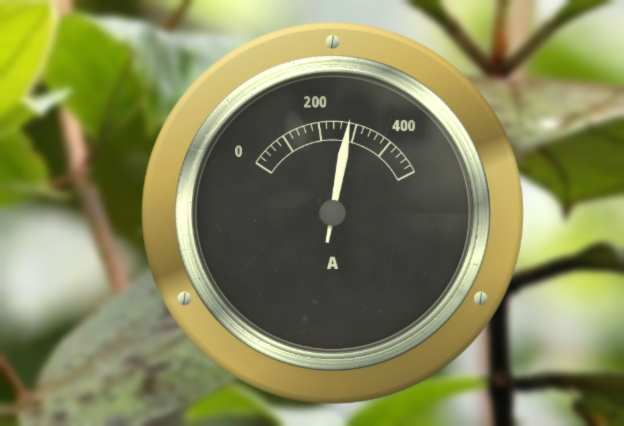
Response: 280 A
